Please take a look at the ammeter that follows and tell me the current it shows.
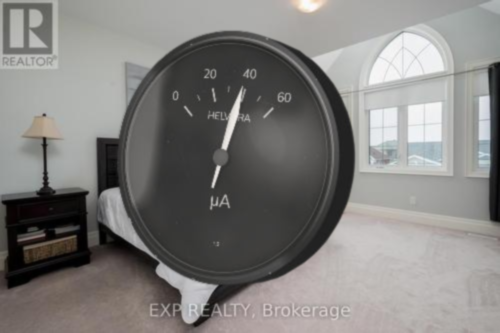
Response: 40 µA
